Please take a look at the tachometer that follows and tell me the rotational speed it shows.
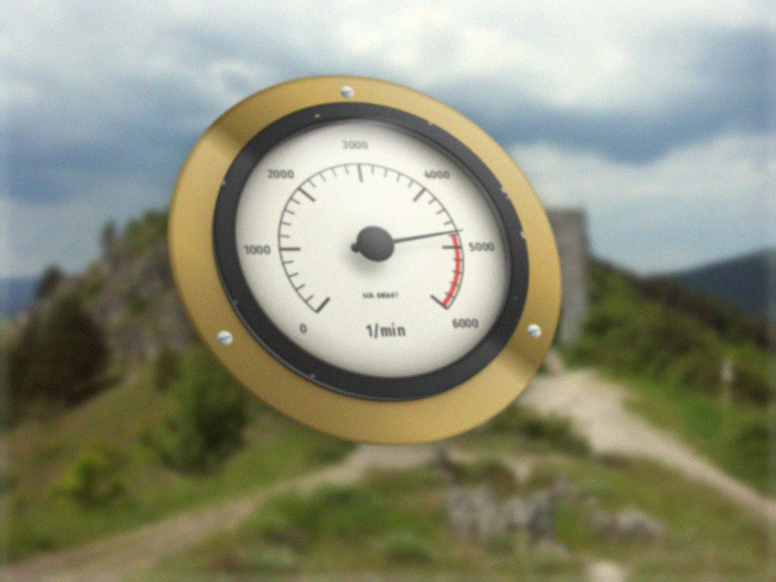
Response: 4800 rpm
